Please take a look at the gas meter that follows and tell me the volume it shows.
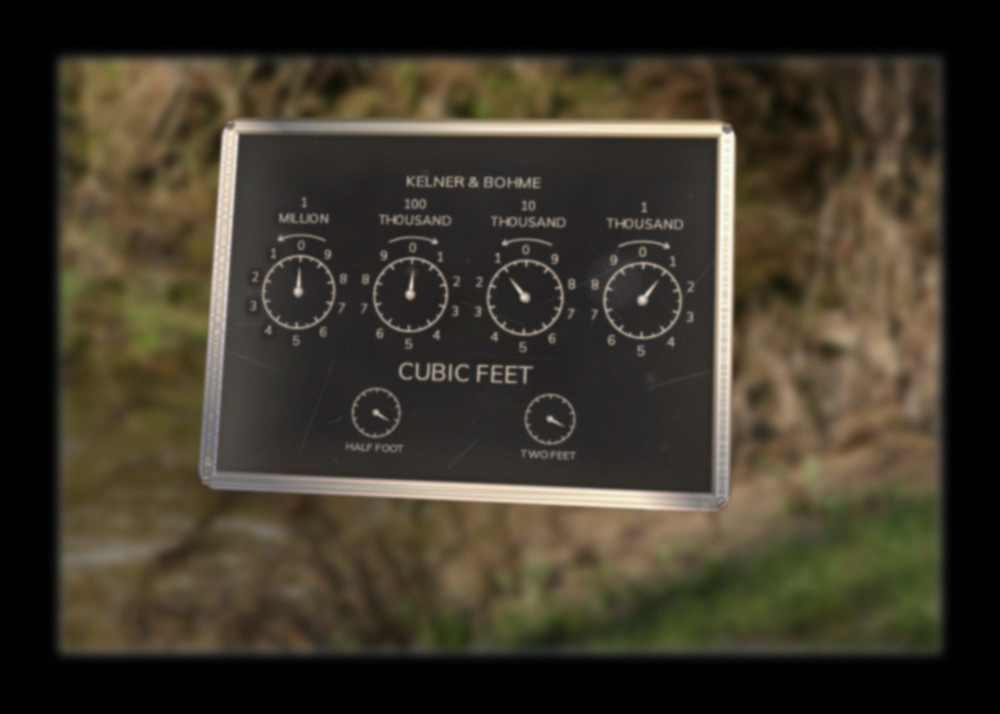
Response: 1100 ft³
